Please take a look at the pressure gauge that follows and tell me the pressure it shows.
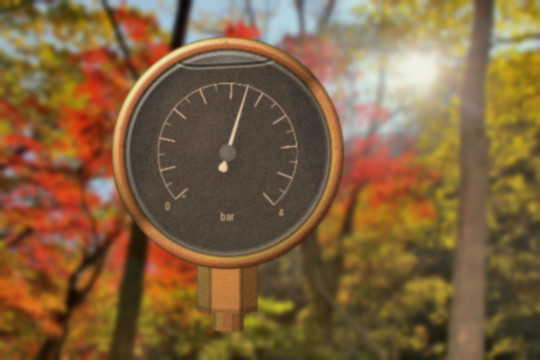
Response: 2.2 bar
